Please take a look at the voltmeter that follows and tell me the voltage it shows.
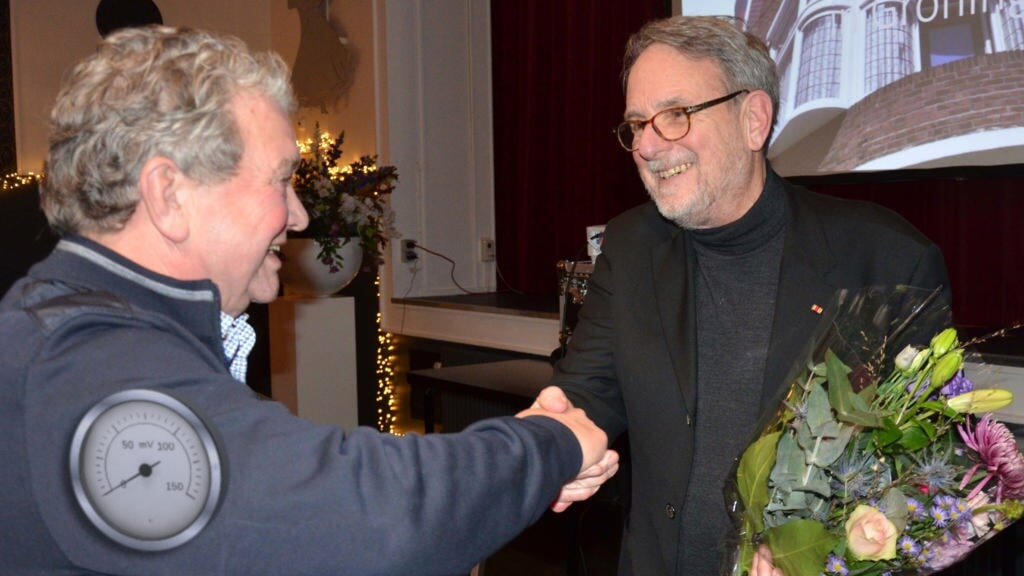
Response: 0 mV
